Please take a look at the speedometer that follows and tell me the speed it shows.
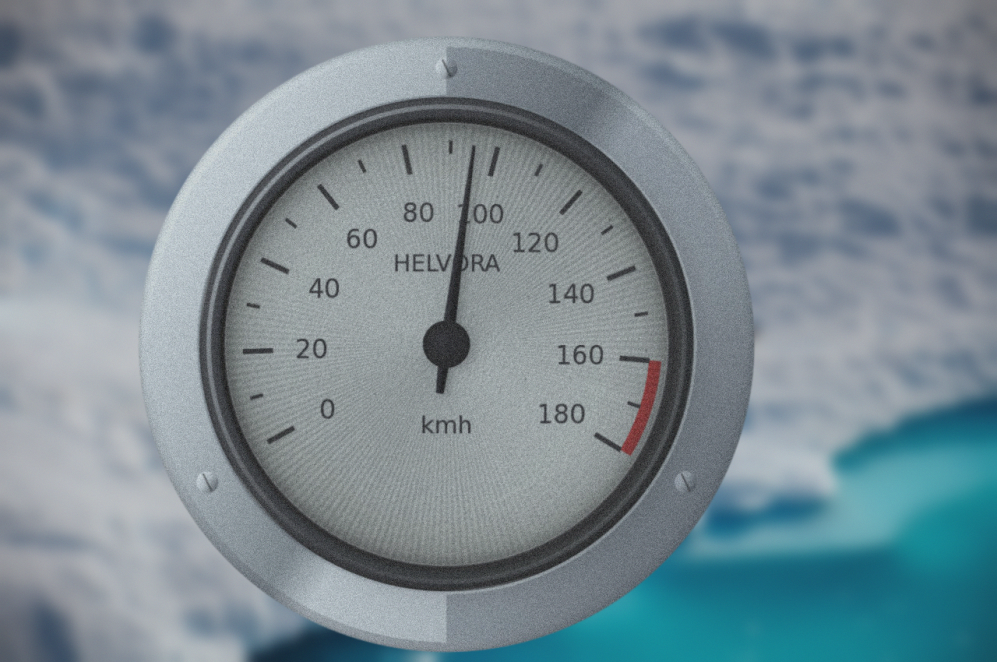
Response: 95 km/h
